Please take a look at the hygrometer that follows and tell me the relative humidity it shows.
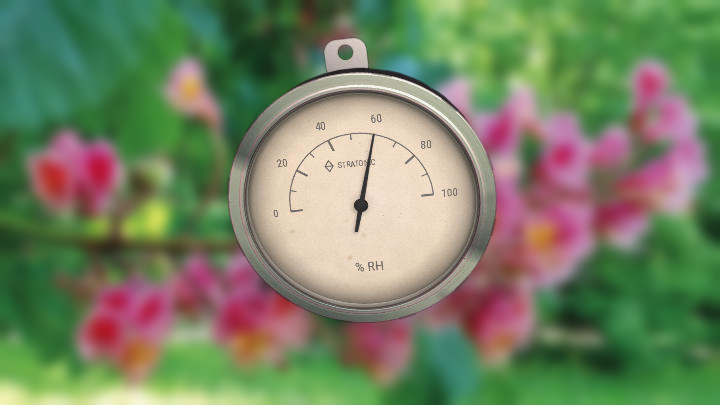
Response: 60 %
